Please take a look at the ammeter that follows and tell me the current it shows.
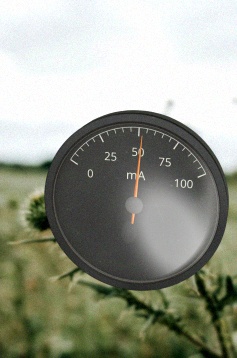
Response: 52.5 mA
